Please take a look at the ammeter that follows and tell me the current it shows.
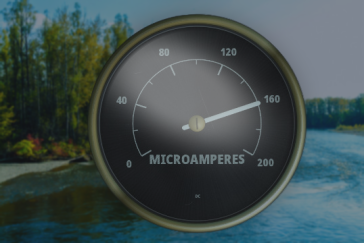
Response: 160 µA
